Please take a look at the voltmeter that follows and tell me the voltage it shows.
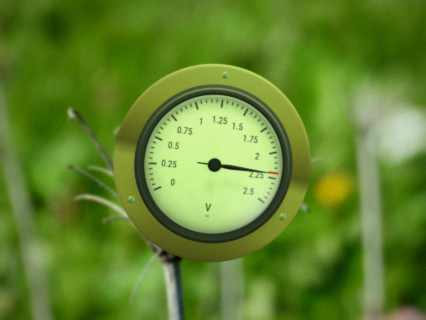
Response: 2.2 V
